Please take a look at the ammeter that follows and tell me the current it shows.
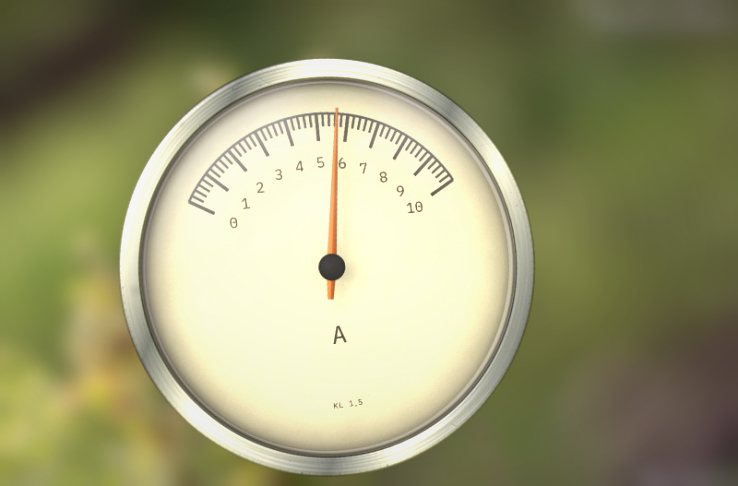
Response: 5.6 A
